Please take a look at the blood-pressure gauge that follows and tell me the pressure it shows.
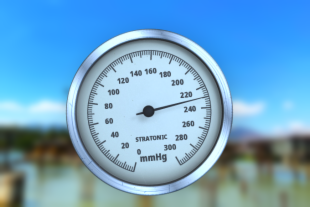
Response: 230 mmHg
